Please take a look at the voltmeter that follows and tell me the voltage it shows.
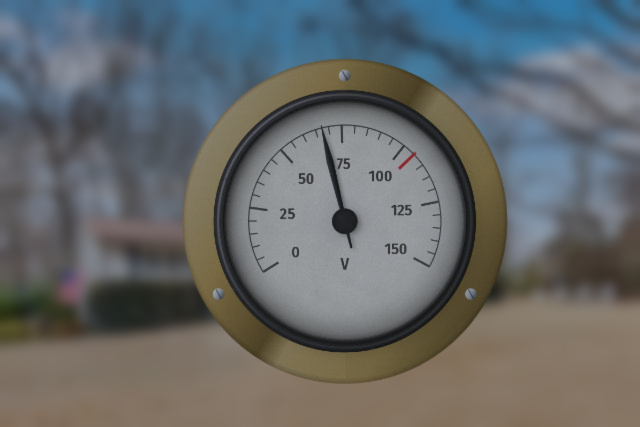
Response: 67.5 V
